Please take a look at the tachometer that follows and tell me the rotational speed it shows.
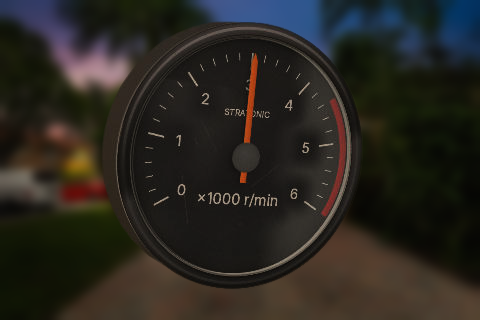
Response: 3000 rpm
